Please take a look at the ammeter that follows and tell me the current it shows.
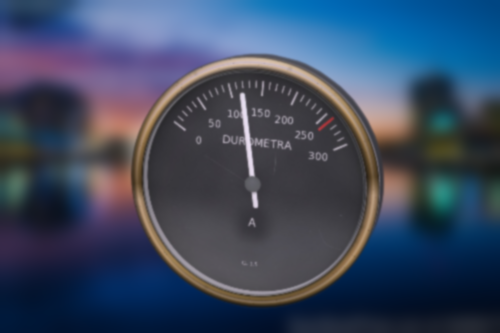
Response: 120 A
